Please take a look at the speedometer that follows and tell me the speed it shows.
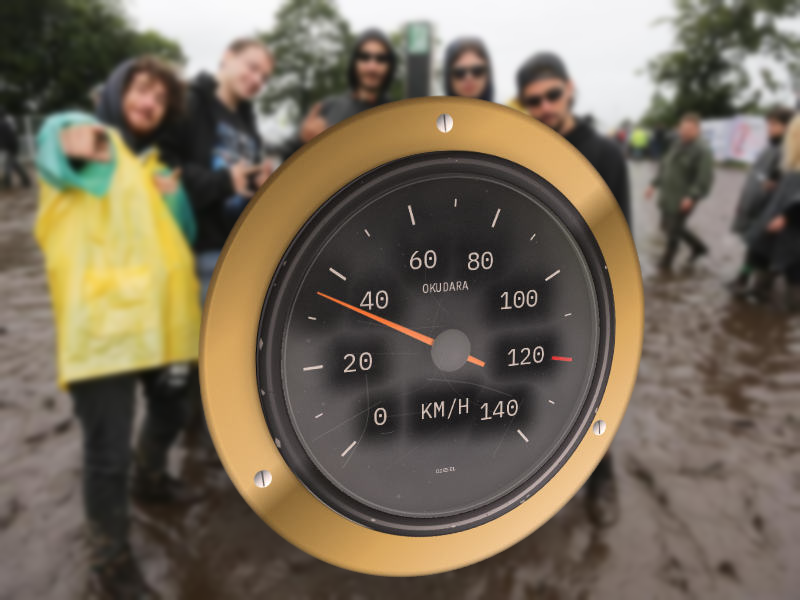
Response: 35 km/h
